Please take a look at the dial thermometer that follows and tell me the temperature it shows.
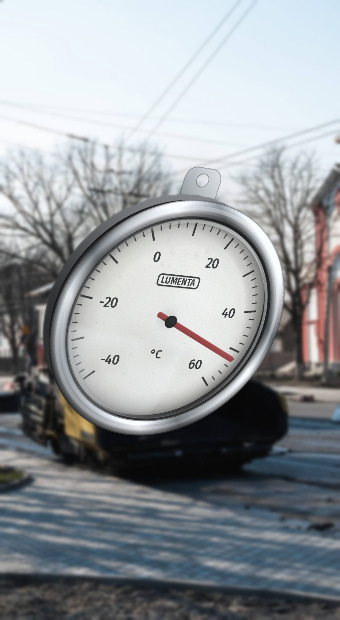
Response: 52 °C
